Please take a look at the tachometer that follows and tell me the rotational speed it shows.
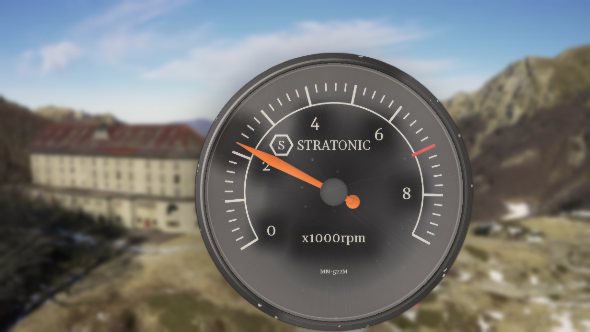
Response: 2200 rpm
